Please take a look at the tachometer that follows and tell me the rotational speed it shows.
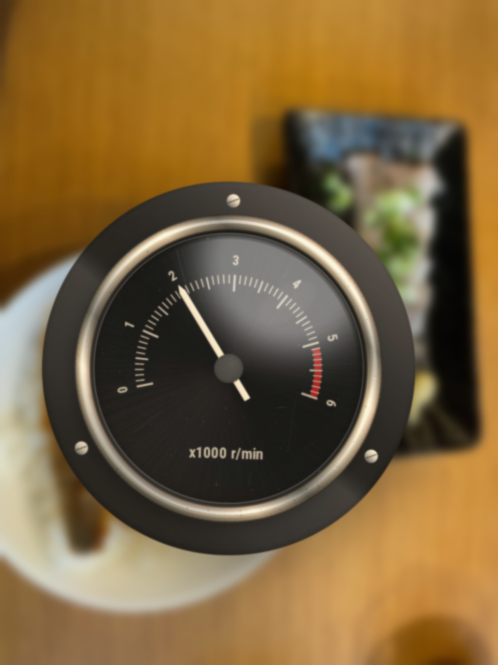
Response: 2000 rpm
